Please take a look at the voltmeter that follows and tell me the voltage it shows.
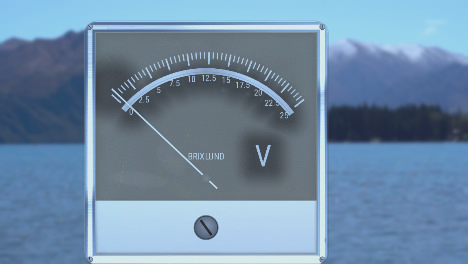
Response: 0.5 V
